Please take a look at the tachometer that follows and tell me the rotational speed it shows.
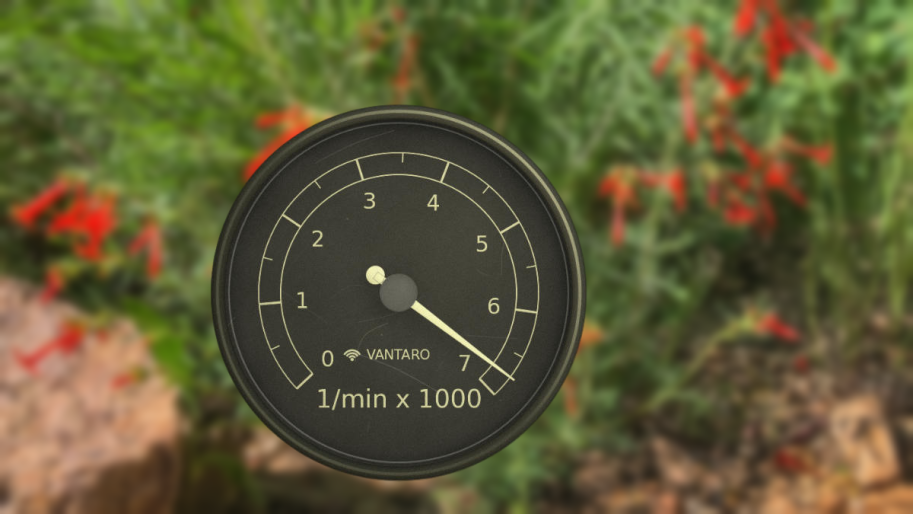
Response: 6750 rpm
